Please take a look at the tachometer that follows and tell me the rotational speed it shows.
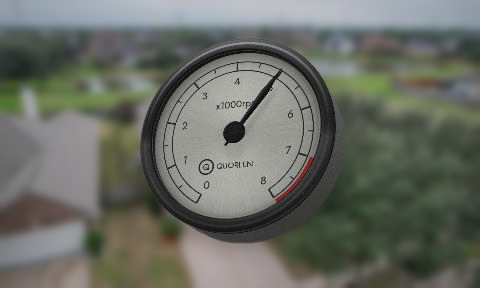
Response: 5000 rpm
